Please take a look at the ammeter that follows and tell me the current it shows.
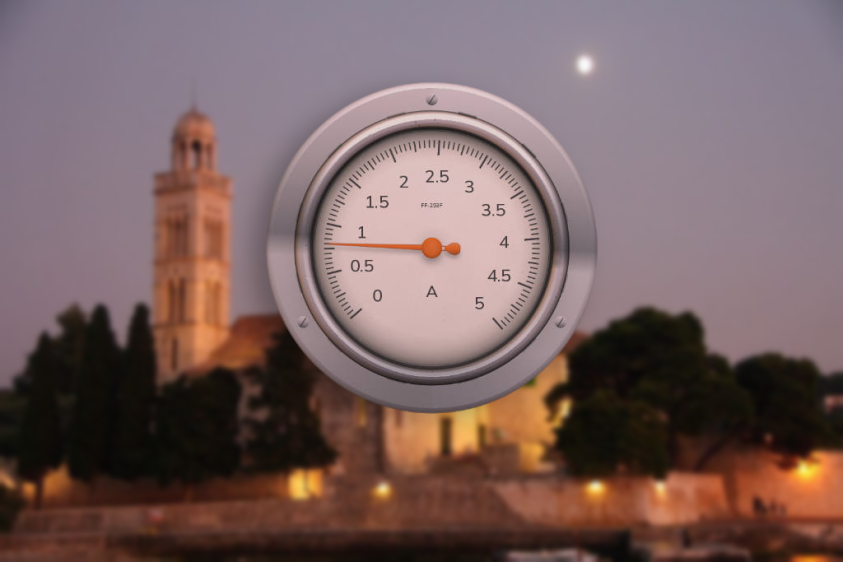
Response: 0.8 A
